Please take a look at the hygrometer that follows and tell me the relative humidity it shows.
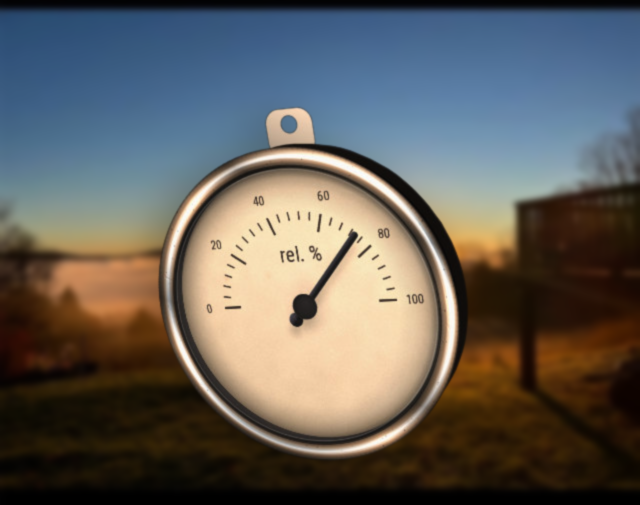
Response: 74 %
